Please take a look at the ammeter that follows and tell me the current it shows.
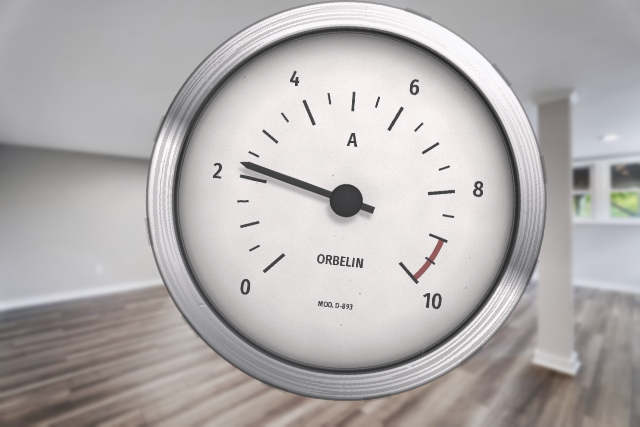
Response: 2.25 A
